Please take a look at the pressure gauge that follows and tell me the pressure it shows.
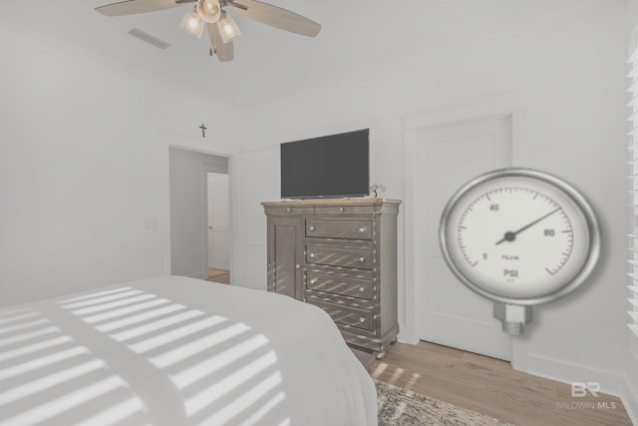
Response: 70 psi
